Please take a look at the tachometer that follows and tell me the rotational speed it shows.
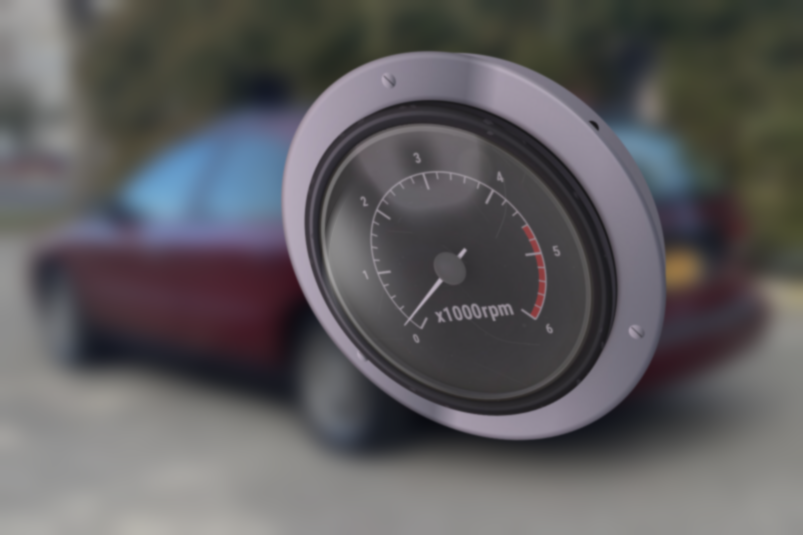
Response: 200 rpm
